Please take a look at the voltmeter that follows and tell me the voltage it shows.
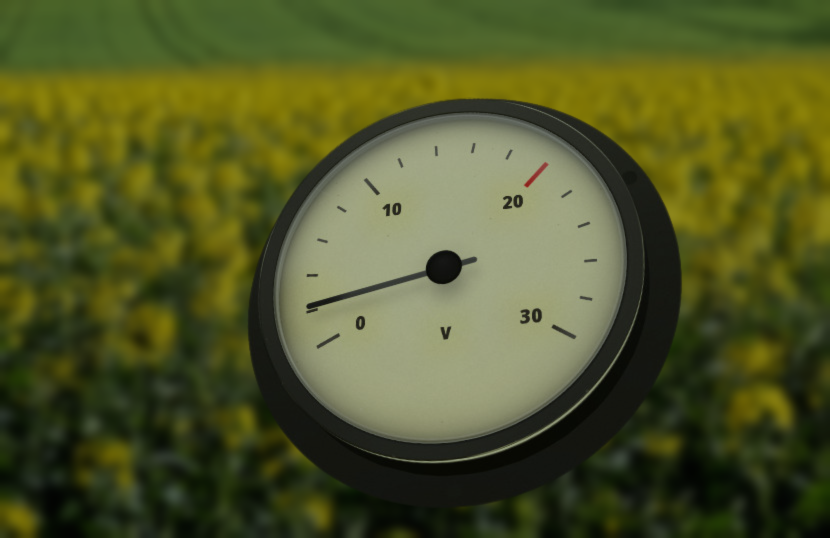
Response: 2 V
